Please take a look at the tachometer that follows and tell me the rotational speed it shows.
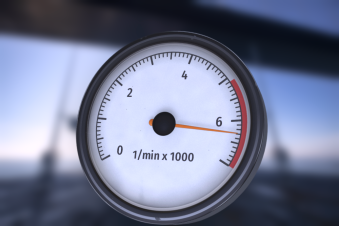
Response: 6300 rpm
